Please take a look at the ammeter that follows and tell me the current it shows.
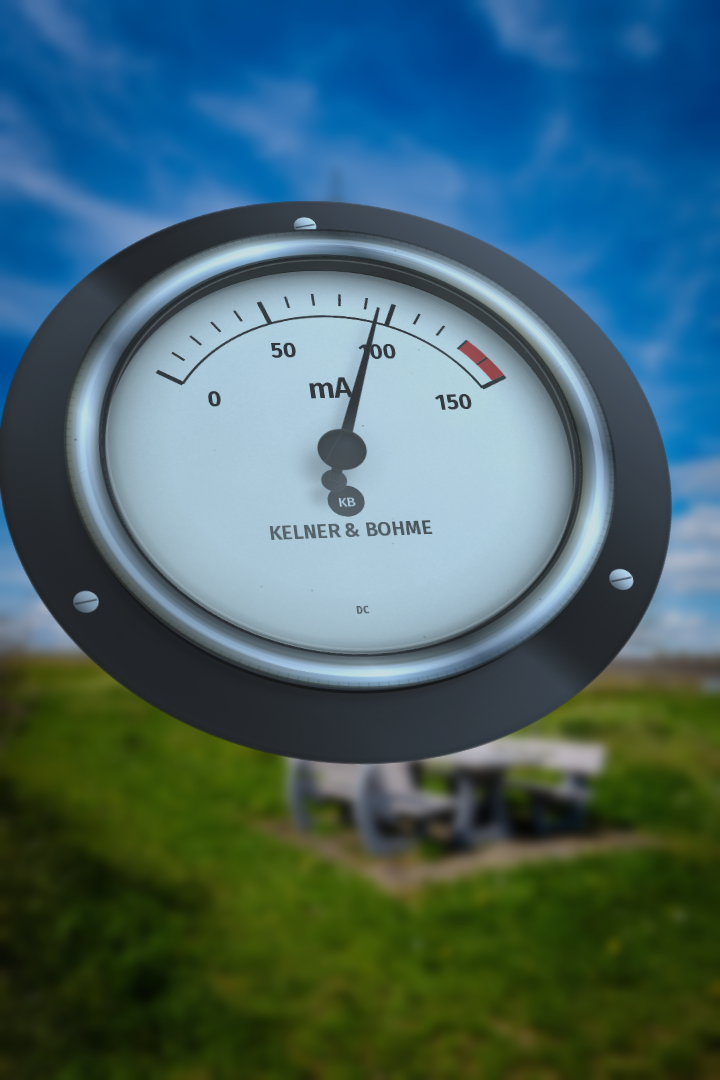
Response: 95 mA
